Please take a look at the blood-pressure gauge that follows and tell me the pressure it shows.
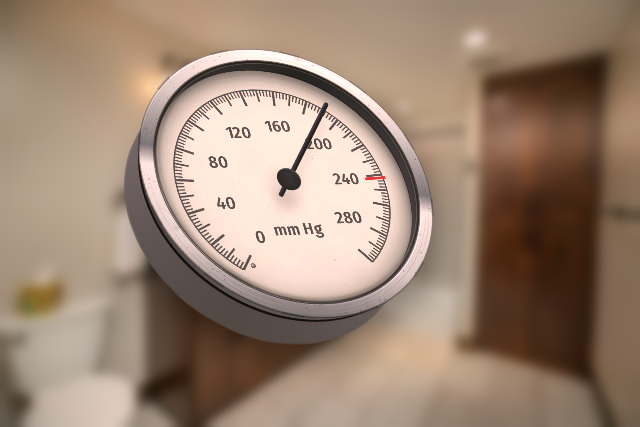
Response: 190 mmHg
